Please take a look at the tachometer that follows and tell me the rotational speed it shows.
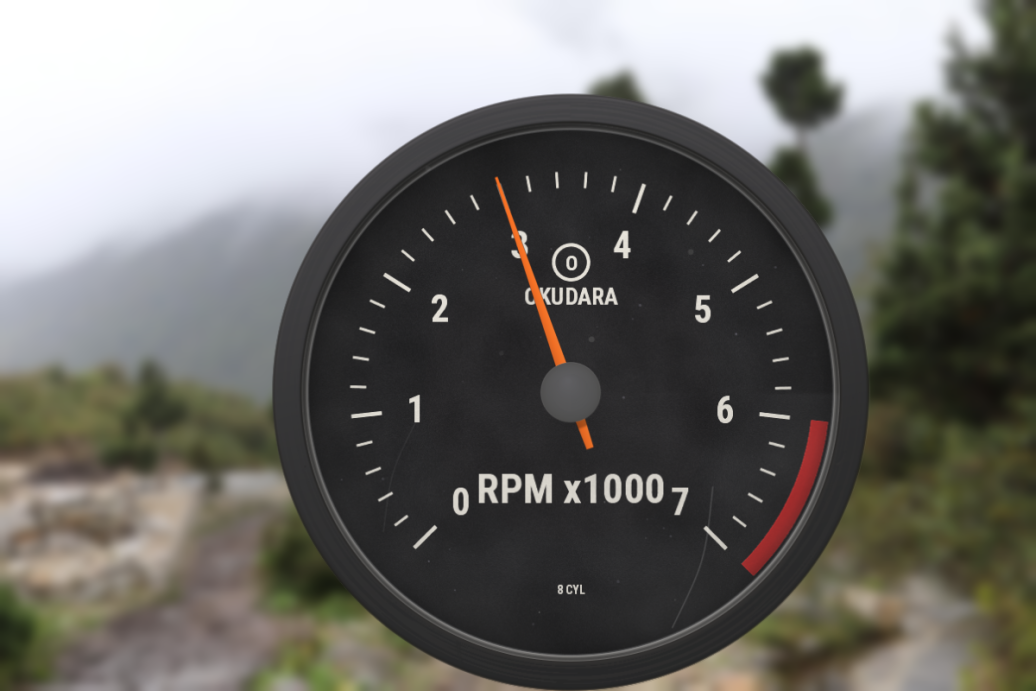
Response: 3000 rpm
